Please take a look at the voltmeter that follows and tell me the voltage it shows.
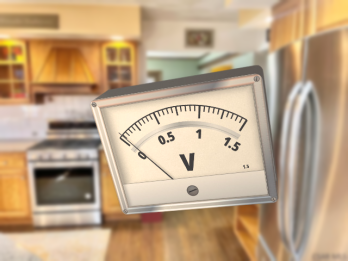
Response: 0.05 V
